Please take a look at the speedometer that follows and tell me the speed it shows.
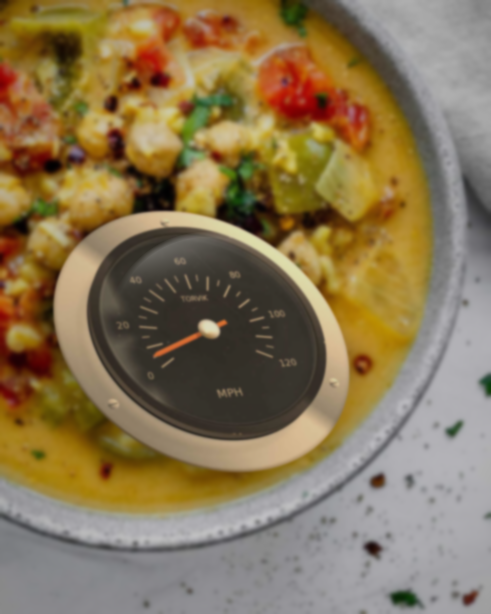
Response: 5 mph
